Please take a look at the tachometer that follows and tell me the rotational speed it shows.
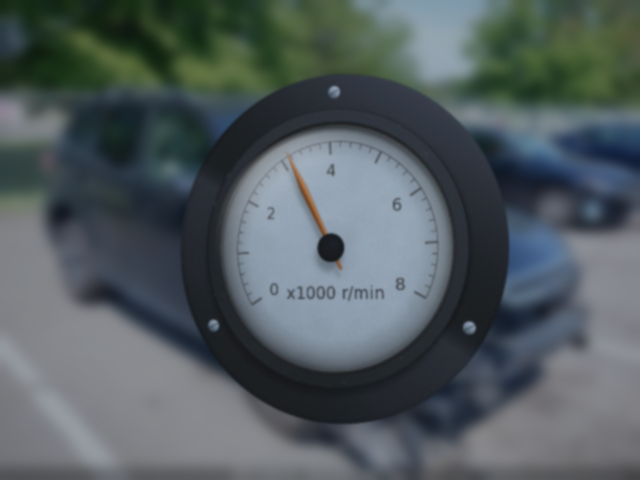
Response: 3200 rpm
